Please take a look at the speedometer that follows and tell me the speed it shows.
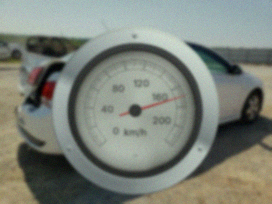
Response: 170 km/h
